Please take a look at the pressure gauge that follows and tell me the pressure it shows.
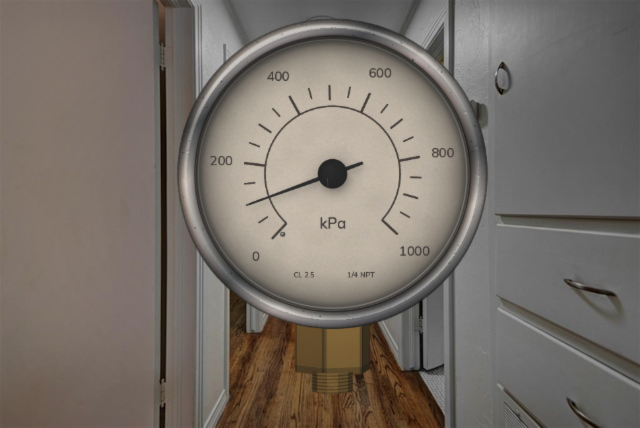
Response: 100 kPa
